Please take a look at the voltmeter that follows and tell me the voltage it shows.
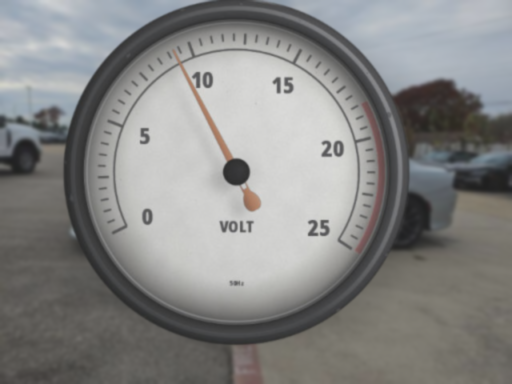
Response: 9.25 V
